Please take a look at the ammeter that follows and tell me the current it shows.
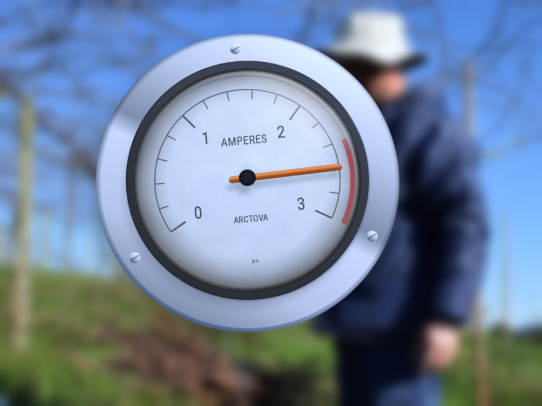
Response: 2.6 A
